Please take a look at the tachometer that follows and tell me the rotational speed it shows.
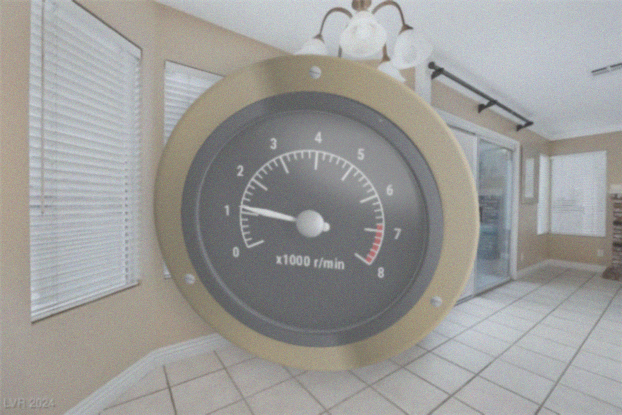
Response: 1200 rpm
